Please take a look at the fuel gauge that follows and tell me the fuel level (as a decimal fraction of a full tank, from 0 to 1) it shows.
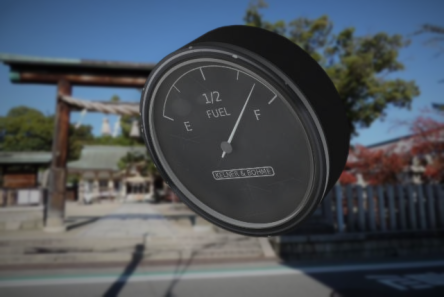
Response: 0.875
